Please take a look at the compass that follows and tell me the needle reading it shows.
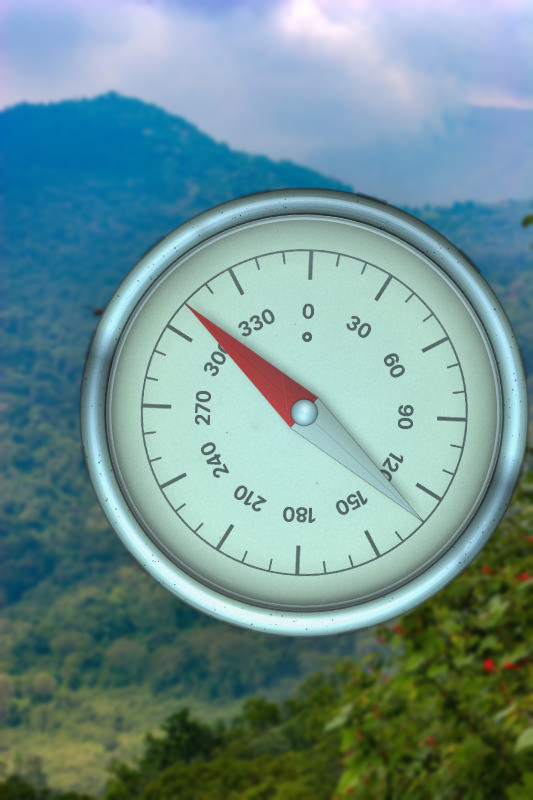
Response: 310 °
